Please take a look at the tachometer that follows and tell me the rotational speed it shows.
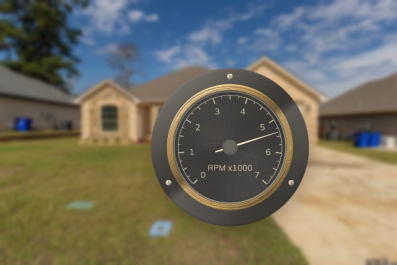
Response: 5375 rpm
